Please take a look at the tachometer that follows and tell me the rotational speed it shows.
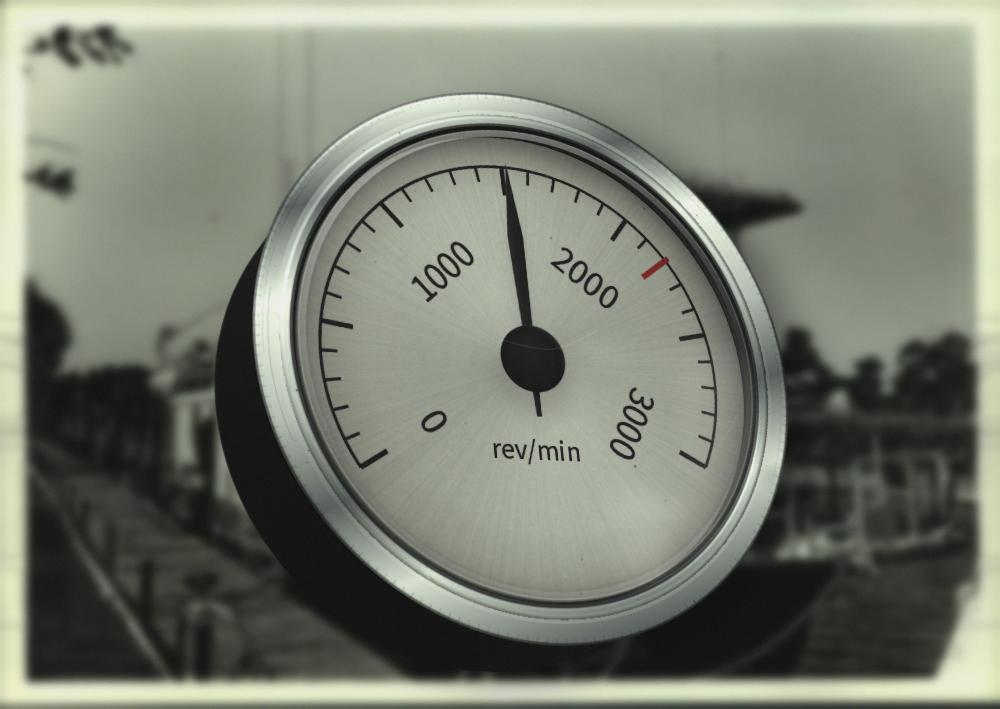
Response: 1500 rpm
